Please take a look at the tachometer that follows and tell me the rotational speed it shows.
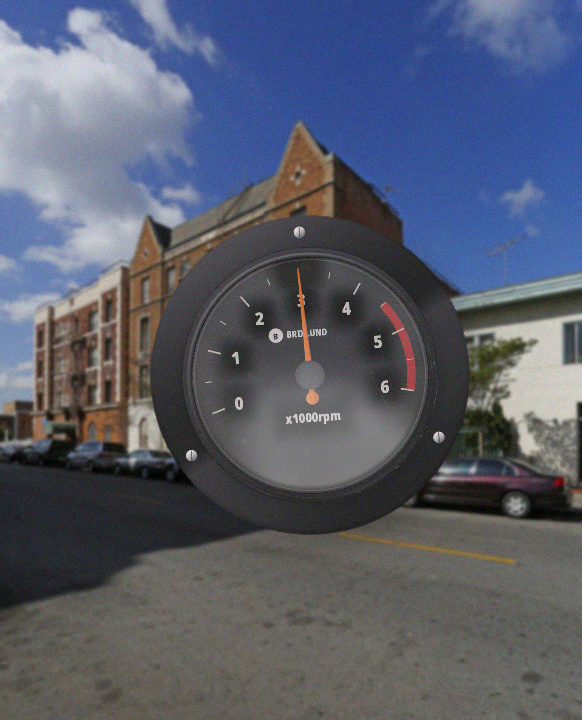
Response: 3000 rpm
